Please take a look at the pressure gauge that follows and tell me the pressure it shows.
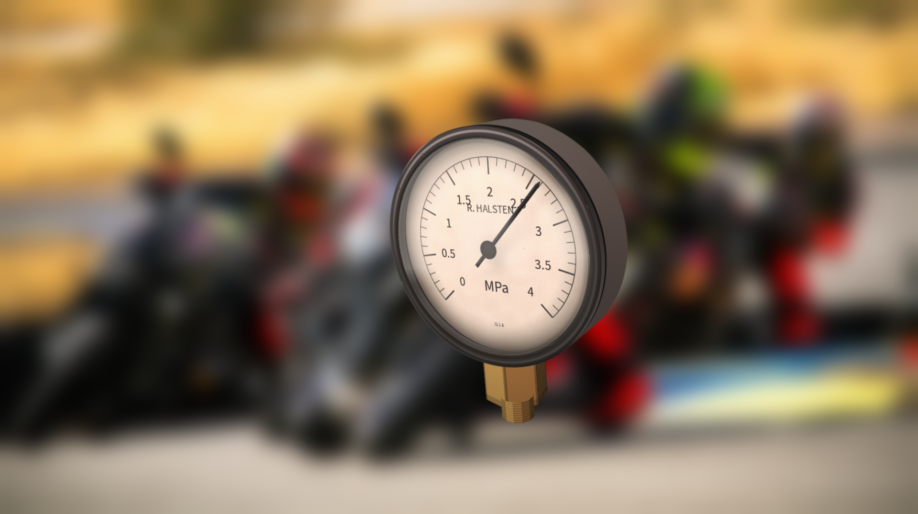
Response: 2.6 MPa
